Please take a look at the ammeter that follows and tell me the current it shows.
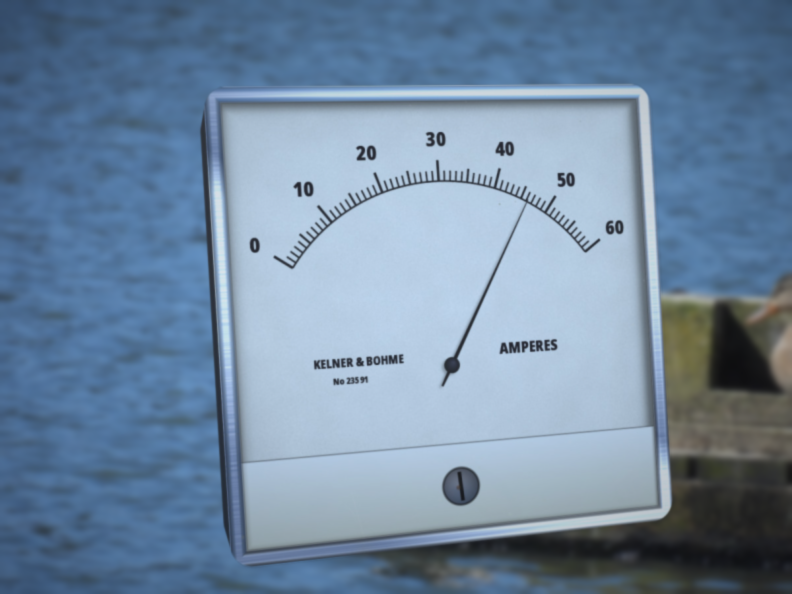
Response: 46 A
